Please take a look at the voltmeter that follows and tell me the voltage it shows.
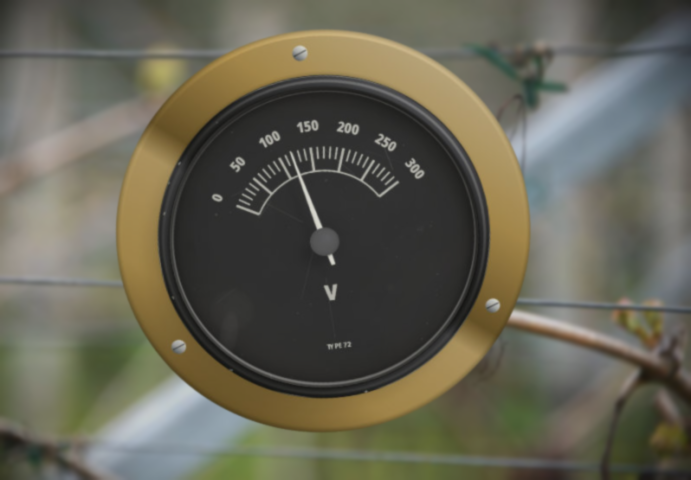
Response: 120 V
